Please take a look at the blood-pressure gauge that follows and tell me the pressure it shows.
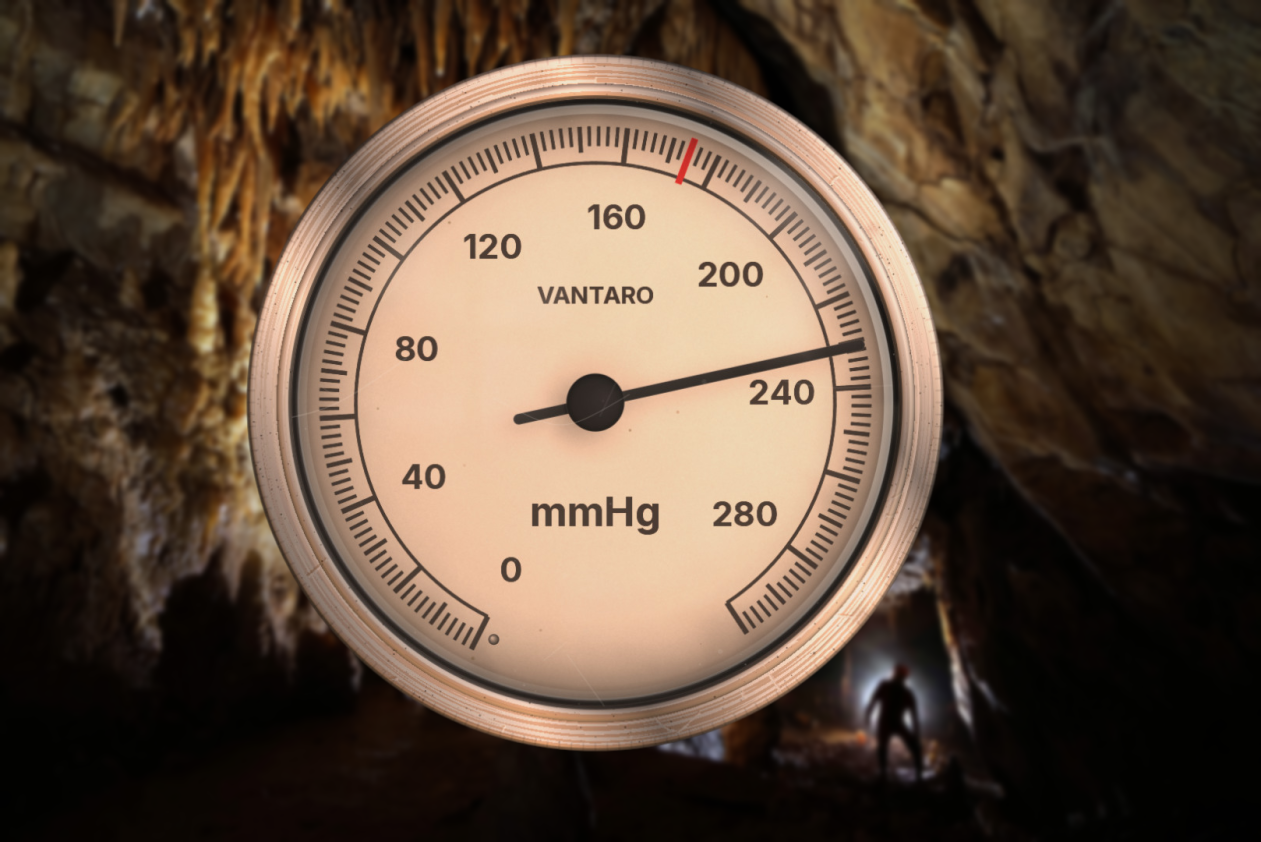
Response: 231 mmHg
